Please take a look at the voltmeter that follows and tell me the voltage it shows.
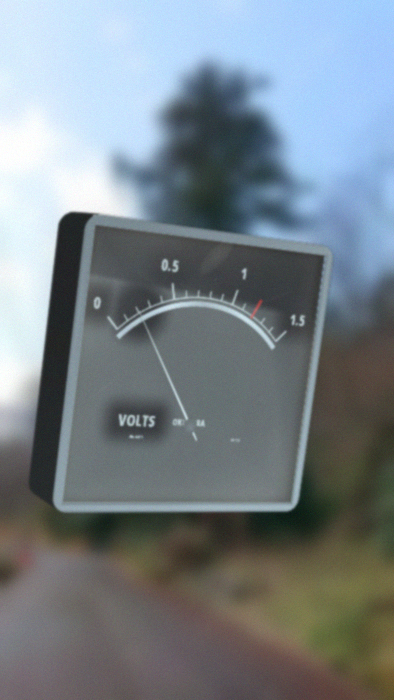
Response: 0.2 V
